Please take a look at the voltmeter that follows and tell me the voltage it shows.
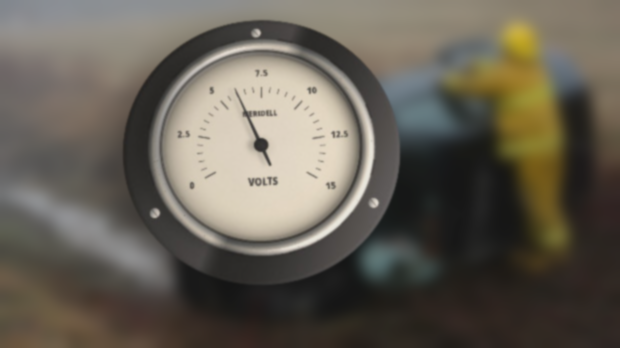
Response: 6 V
